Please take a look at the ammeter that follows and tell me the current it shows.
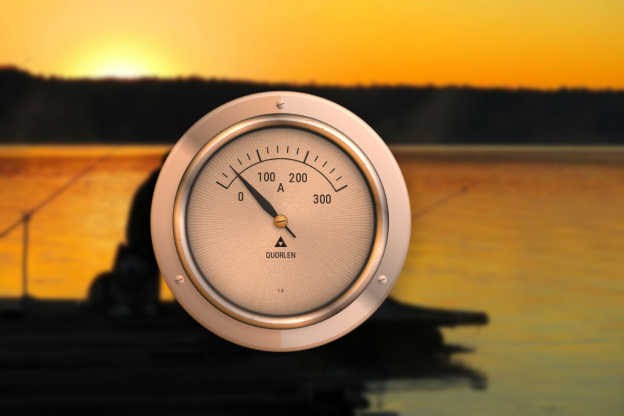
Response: 40 A
